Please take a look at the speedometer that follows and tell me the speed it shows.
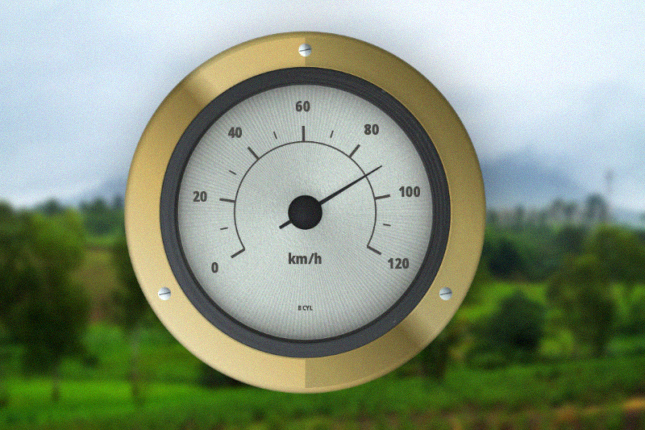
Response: 90 km/h
